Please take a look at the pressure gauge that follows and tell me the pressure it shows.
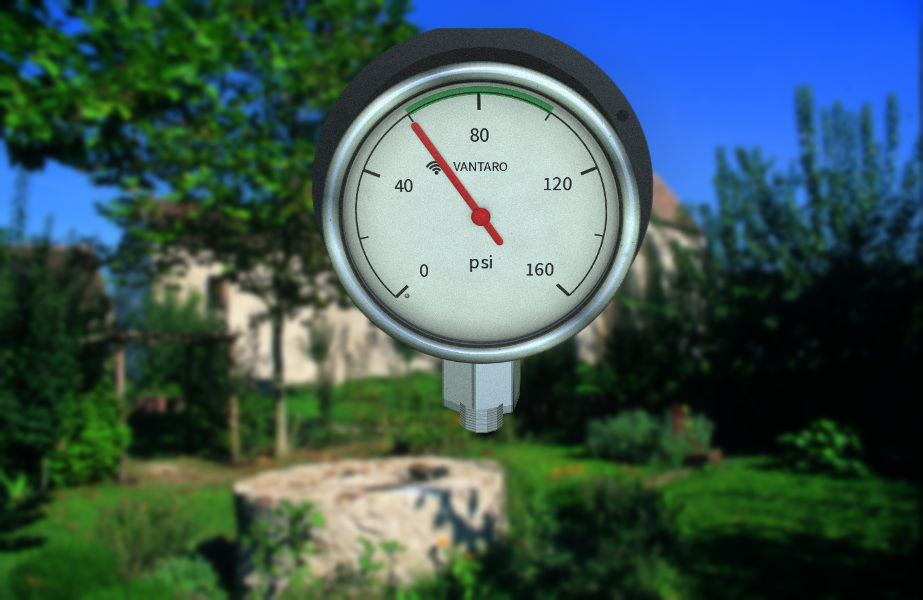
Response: 60 psi
